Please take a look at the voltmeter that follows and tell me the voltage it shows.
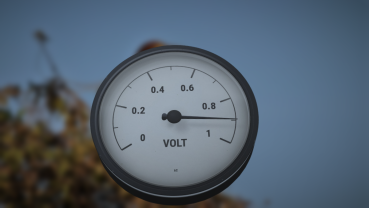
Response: 0.9 V
